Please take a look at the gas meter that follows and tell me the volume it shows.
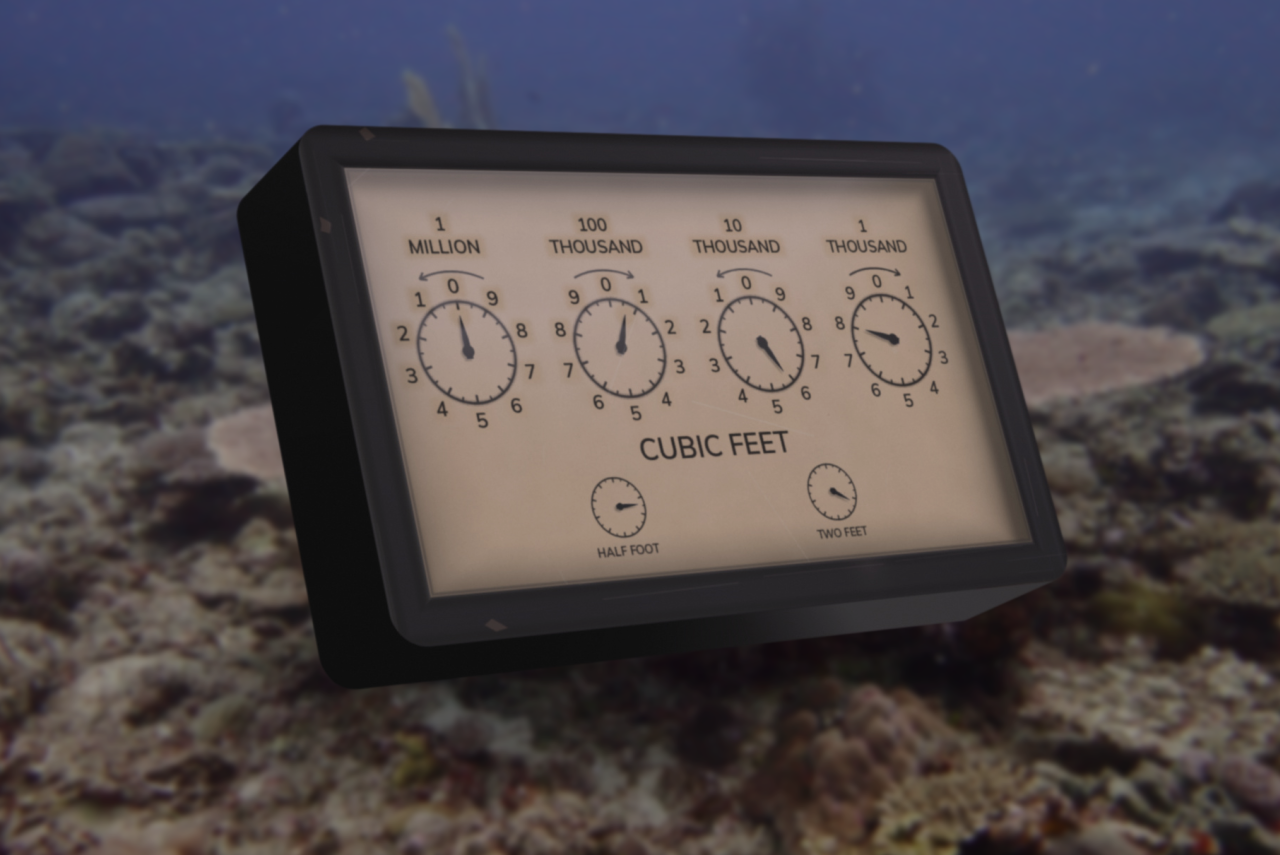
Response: 5800 ft³
